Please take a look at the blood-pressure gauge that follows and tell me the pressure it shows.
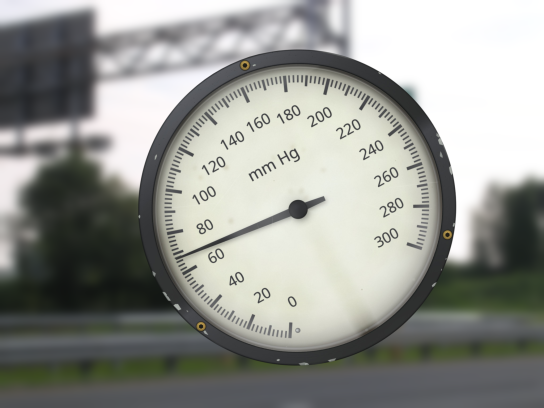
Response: 68 mmHg
